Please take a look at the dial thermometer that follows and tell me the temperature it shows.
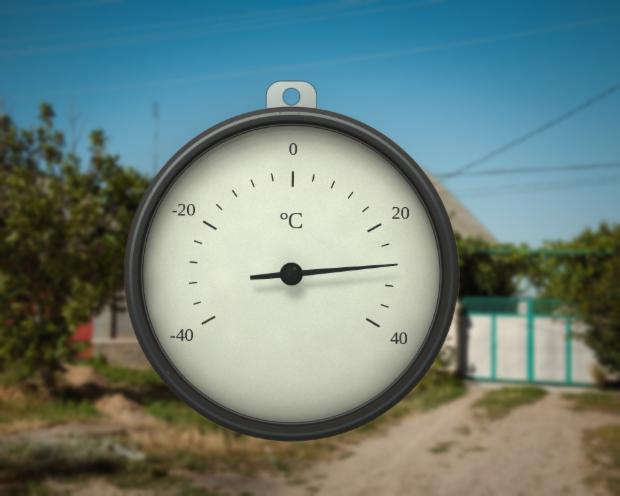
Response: 28 °C
